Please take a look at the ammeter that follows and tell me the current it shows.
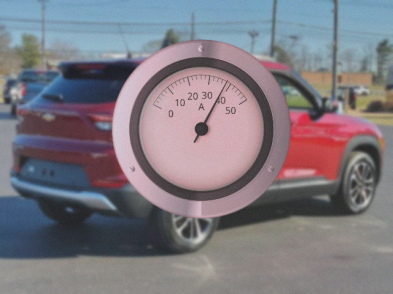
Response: 38 A
